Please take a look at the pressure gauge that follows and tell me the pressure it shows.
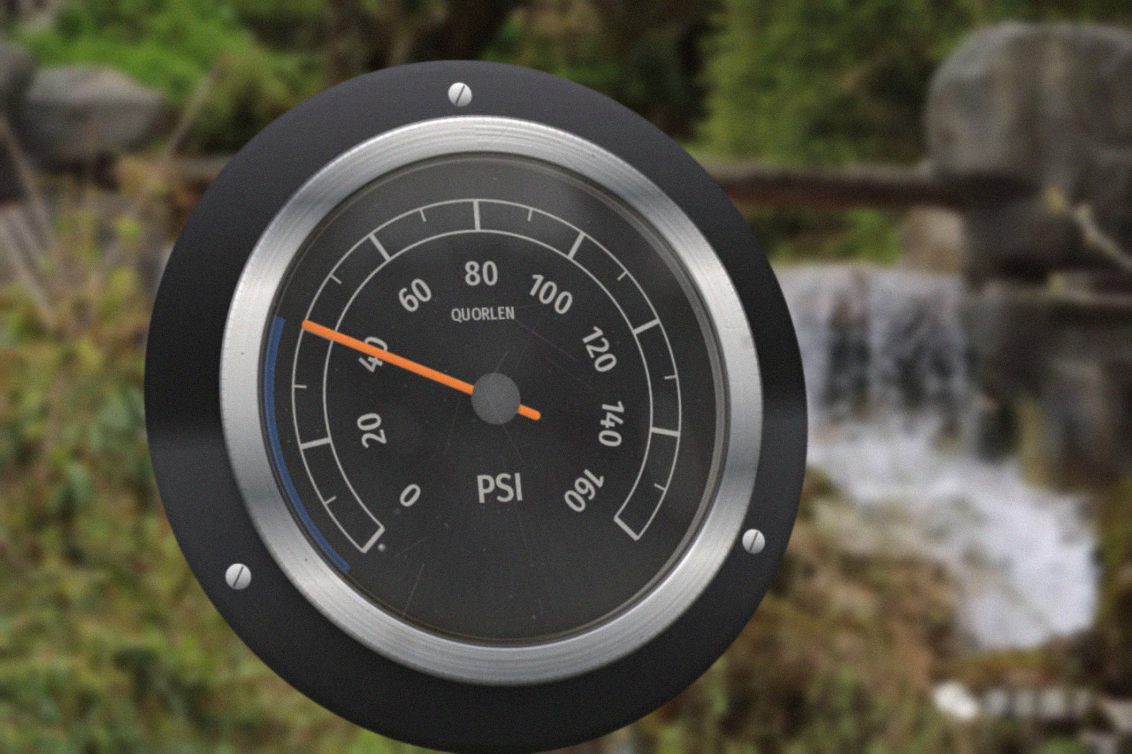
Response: 40 psi
